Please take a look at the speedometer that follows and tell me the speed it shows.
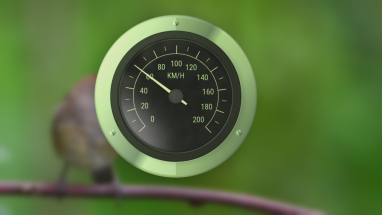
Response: 60 km/h
